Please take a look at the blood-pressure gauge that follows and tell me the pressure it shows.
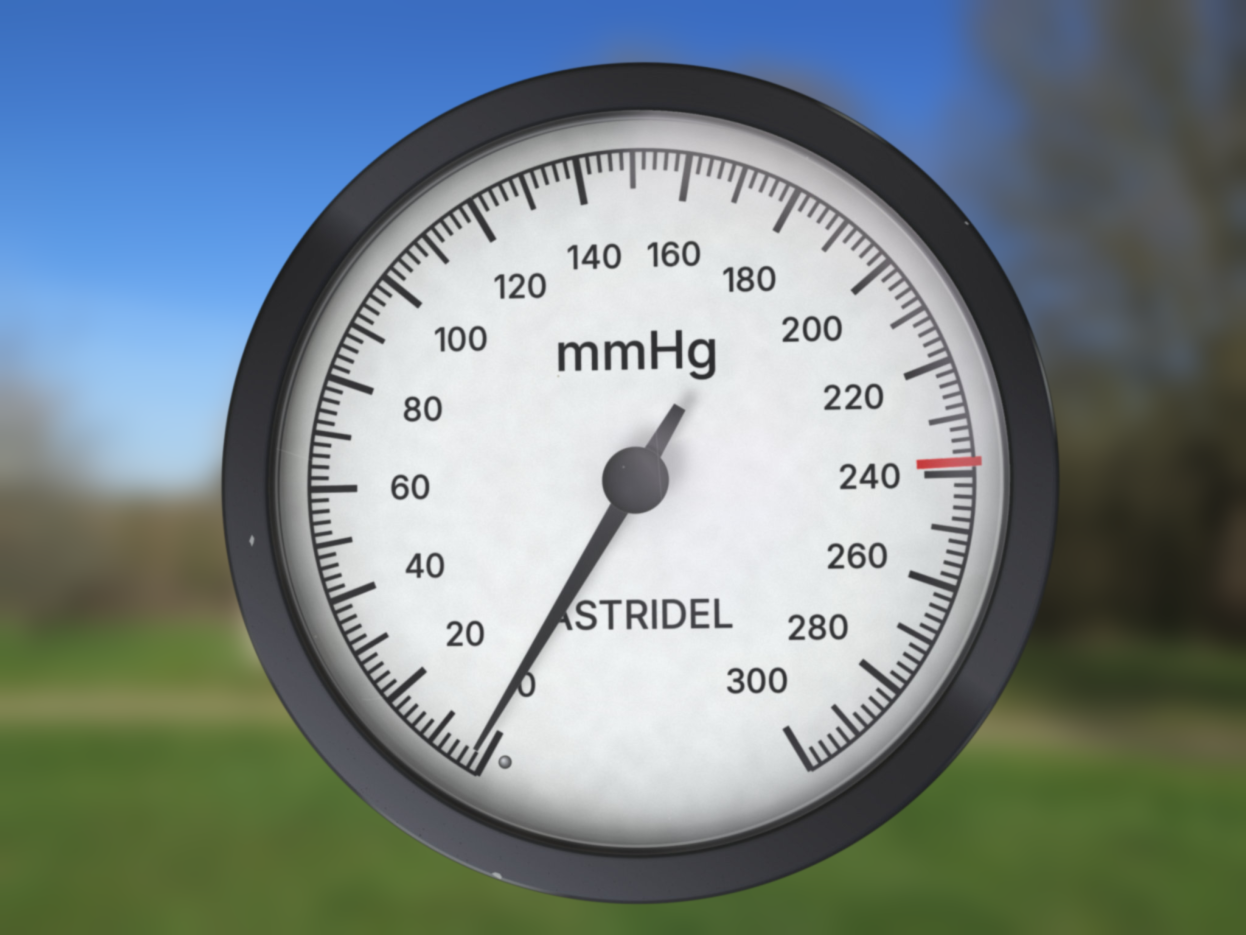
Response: 2 mmHg
